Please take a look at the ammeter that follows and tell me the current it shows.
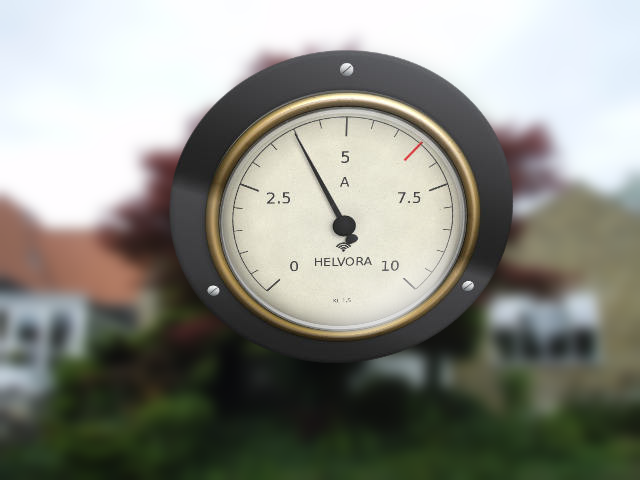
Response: 4 A
